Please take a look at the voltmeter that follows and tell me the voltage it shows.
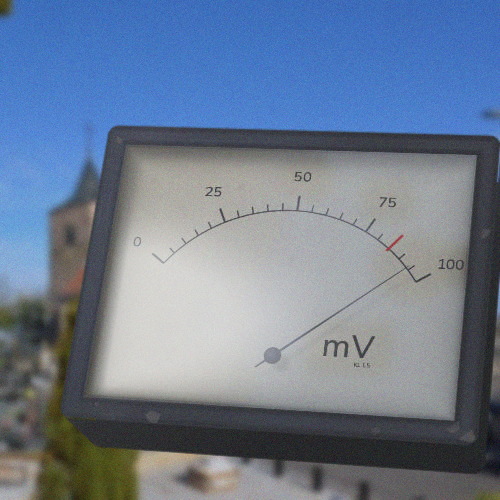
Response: 95 mV
